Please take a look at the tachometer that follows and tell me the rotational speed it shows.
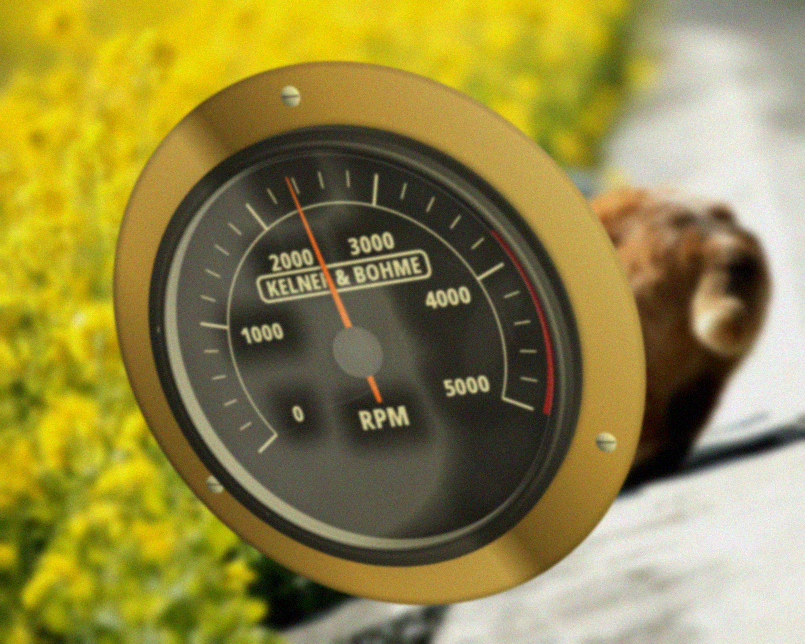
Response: 2400 rpm
